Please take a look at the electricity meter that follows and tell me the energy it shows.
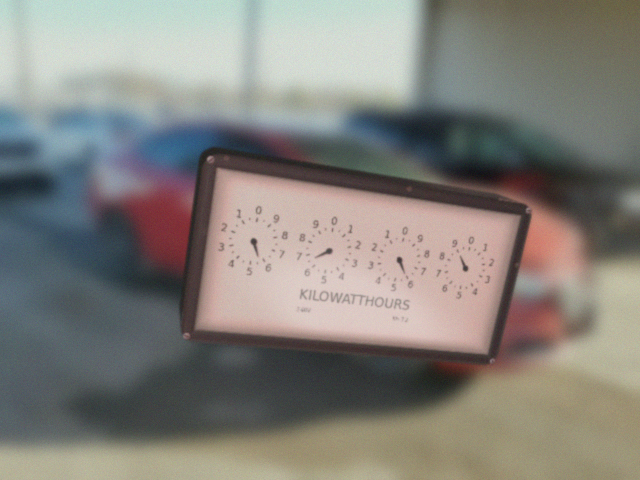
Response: 5659 kWh
